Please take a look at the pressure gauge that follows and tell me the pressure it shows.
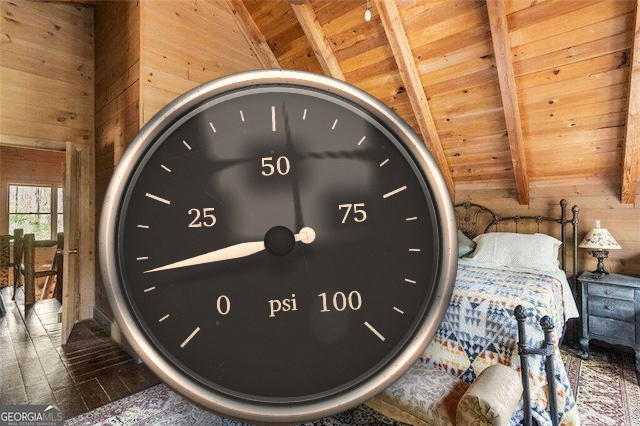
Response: 12.5 psi
